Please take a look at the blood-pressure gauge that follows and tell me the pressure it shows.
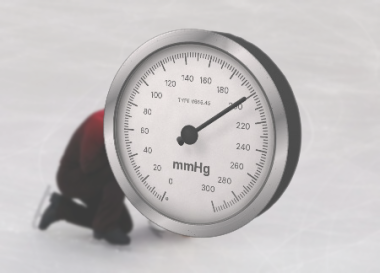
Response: 200 mmHg
